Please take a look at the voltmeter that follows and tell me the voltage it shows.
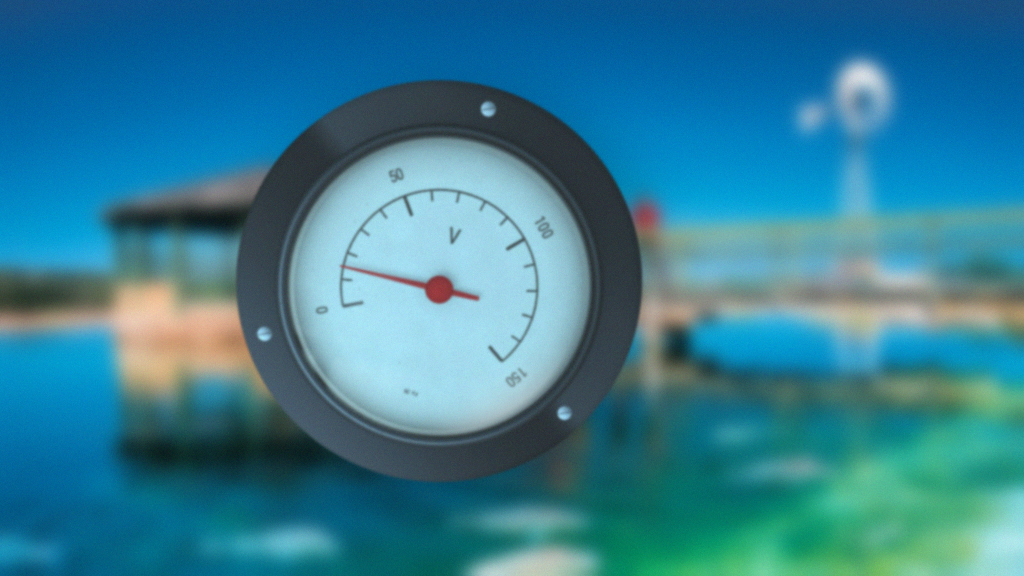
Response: 15 V
